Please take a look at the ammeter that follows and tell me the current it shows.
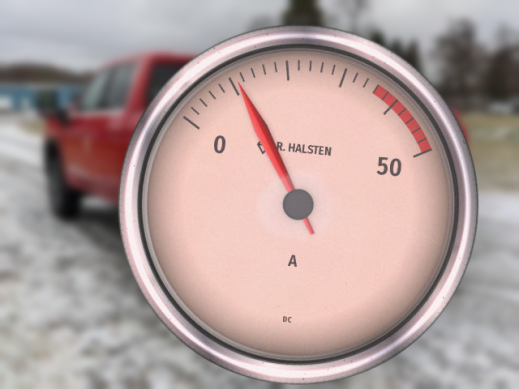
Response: 11 A
